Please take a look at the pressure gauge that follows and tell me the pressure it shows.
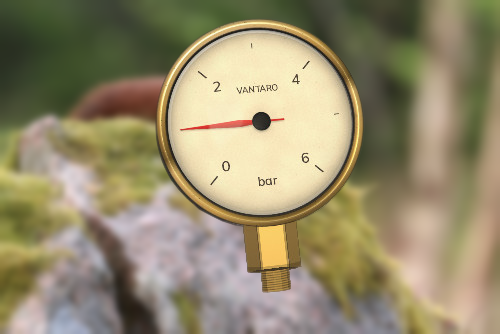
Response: 1 bar
